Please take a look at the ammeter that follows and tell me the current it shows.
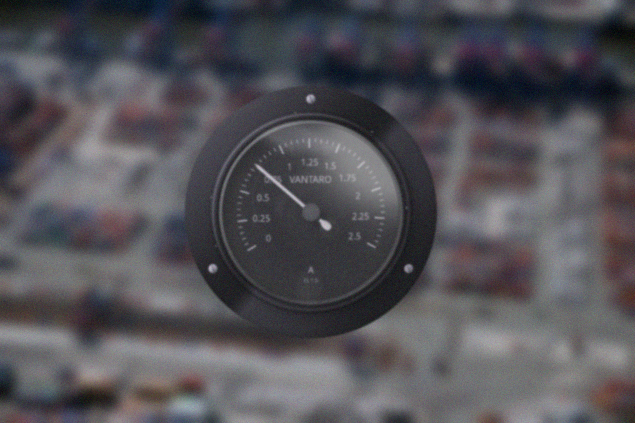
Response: 0.75 A
